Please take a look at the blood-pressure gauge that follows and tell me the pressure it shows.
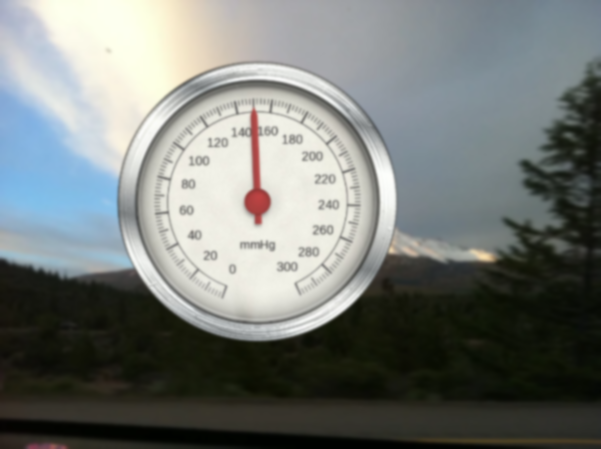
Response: 150 mmHg
